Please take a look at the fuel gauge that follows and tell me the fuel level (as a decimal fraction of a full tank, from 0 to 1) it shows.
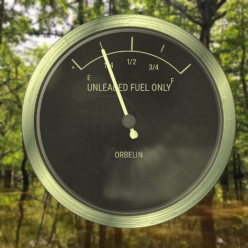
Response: 0.25
